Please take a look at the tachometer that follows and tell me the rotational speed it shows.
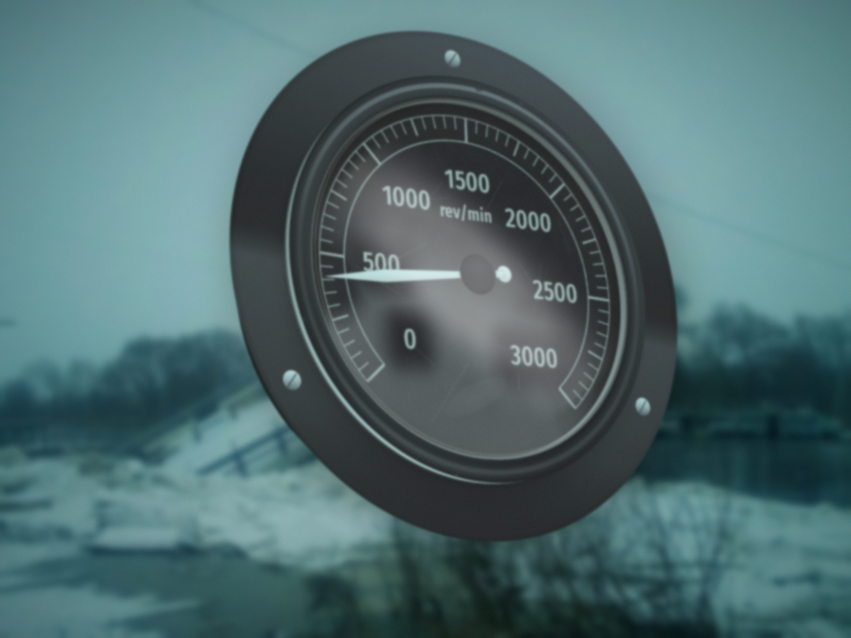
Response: 400 rpm
